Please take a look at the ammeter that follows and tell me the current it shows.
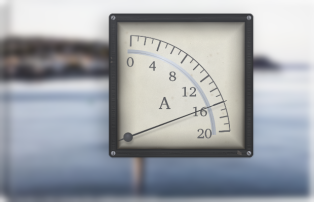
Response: 16 A
